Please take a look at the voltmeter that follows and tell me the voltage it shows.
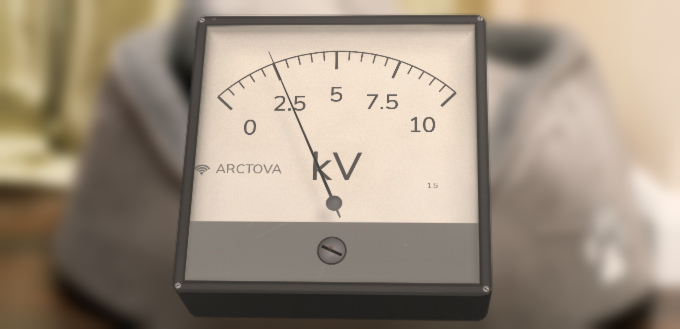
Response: 2.5 kV
